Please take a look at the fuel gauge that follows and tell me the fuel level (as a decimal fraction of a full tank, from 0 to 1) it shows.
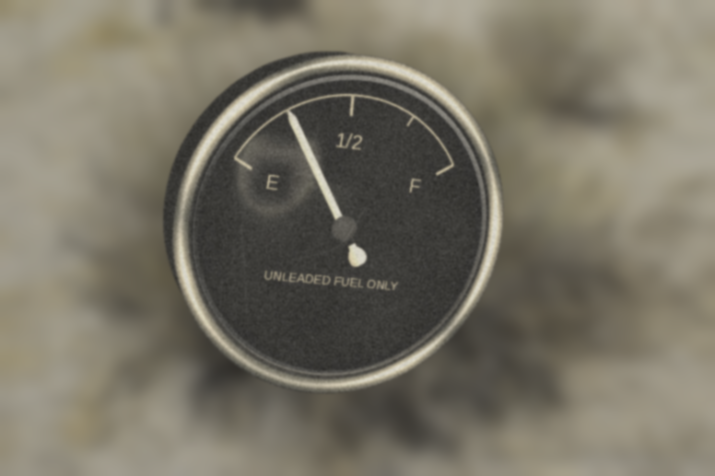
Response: 0.25
